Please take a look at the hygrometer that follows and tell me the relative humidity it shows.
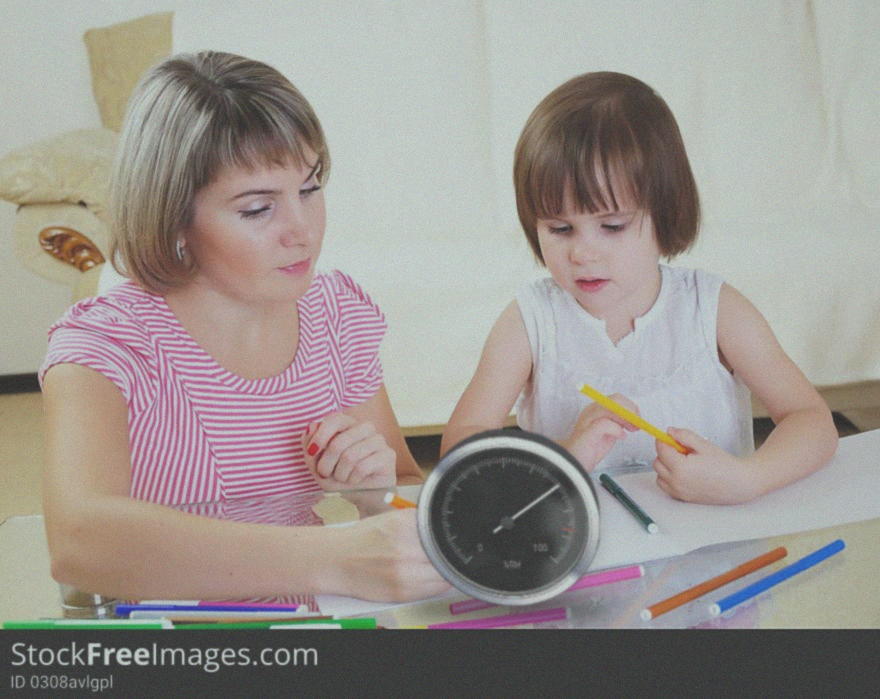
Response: 70 %
